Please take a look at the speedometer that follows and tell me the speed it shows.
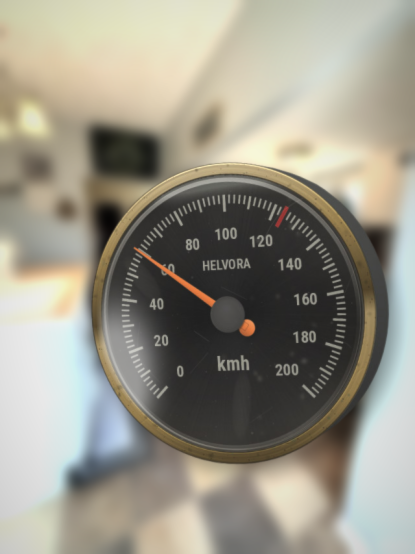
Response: 60 km/h
